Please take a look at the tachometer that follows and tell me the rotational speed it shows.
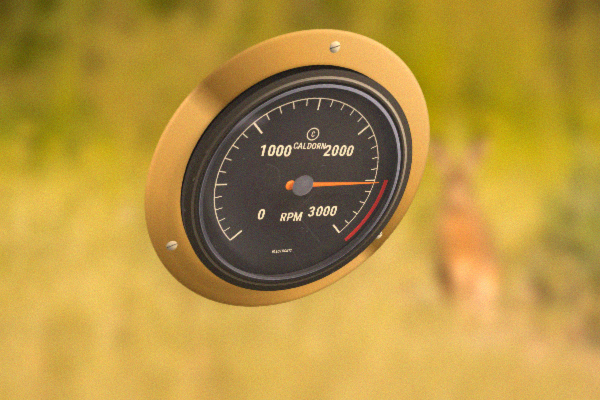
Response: 2500 rpm
